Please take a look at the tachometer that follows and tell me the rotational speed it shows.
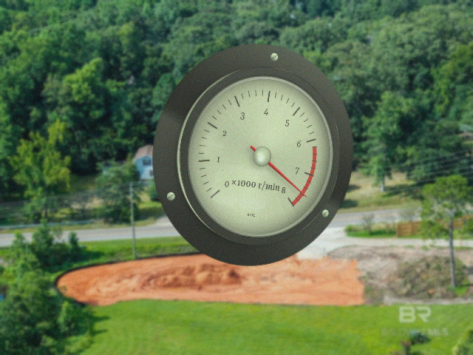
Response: 7600 rpm
